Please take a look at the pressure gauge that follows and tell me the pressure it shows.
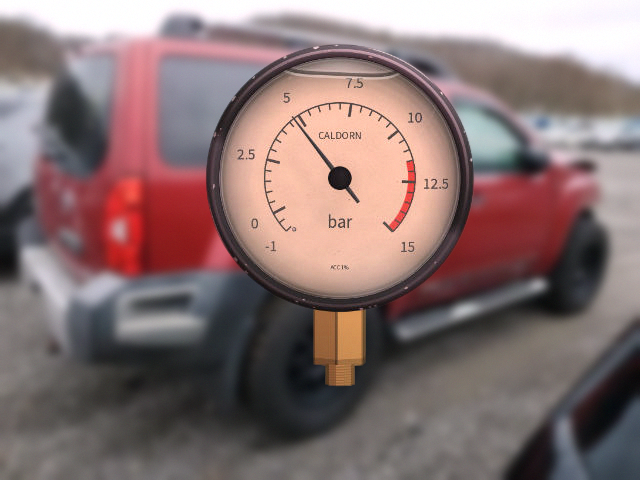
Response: 4.75 bar
